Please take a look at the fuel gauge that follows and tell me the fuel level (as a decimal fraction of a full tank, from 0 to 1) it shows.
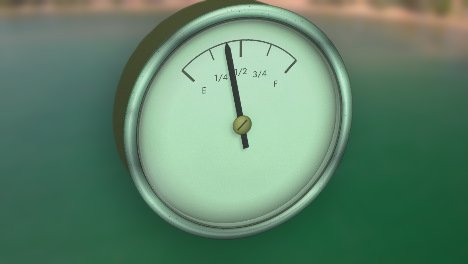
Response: 0.375
